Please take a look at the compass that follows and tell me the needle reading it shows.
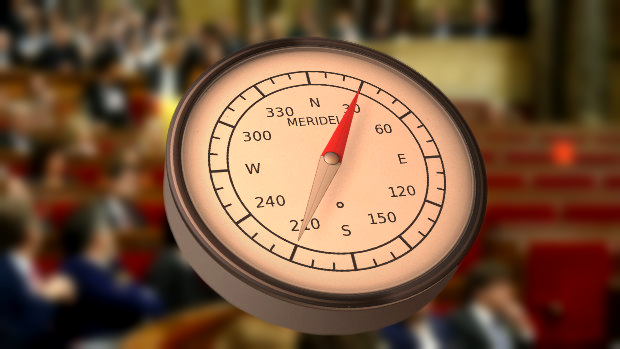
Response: 30 °
